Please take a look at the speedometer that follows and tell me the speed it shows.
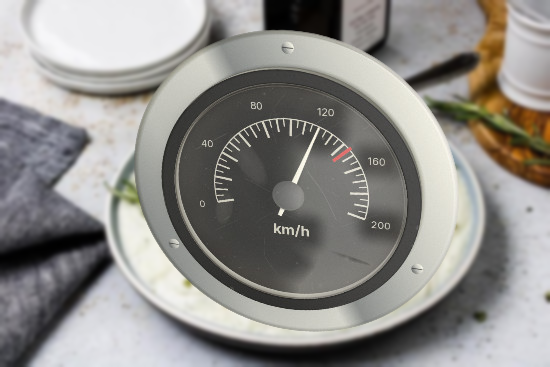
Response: 120 km/h
